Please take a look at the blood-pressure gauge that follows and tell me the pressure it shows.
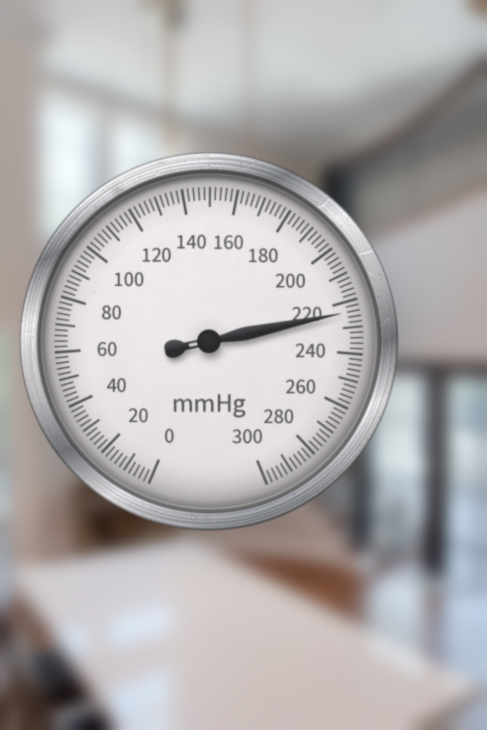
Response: 224 mmHg
